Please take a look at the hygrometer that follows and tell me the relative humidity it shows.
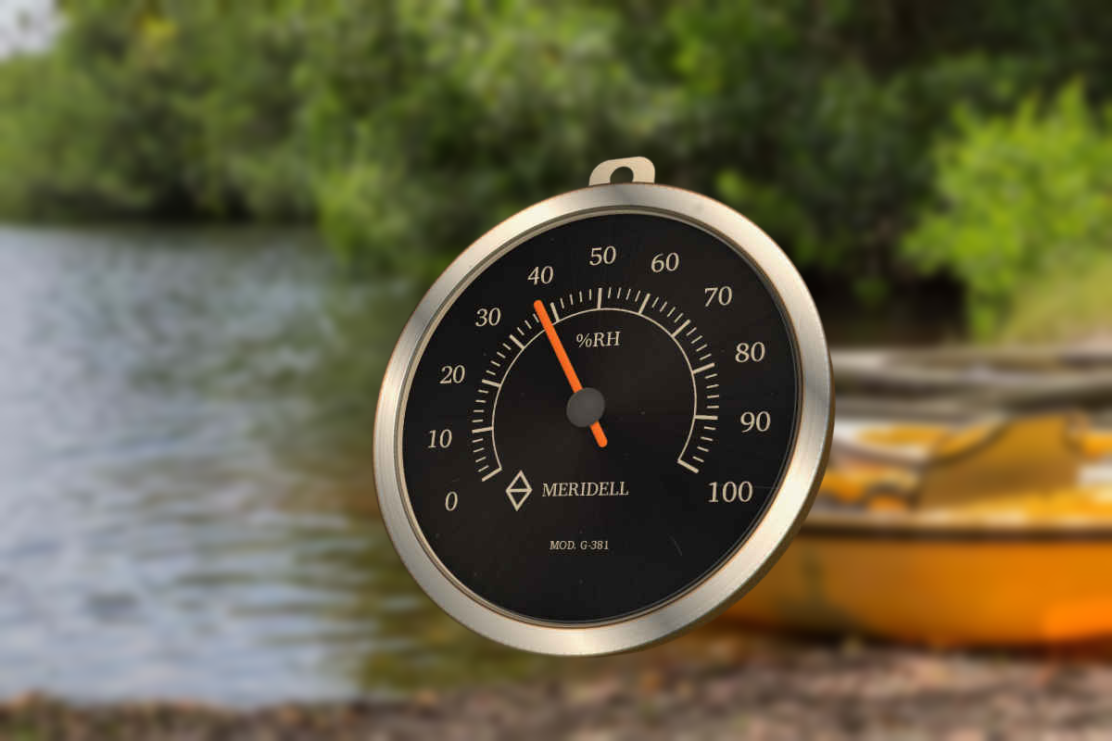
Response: 38 %
